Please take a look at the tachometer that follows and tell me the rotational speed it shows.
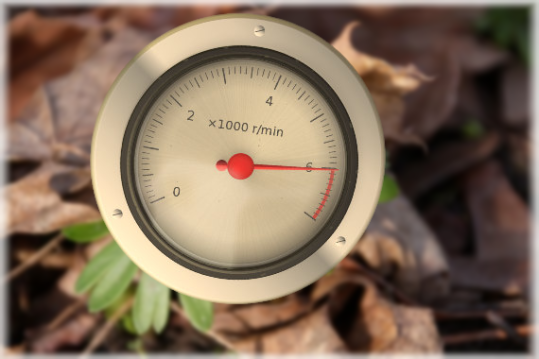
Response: 6000 rpm
